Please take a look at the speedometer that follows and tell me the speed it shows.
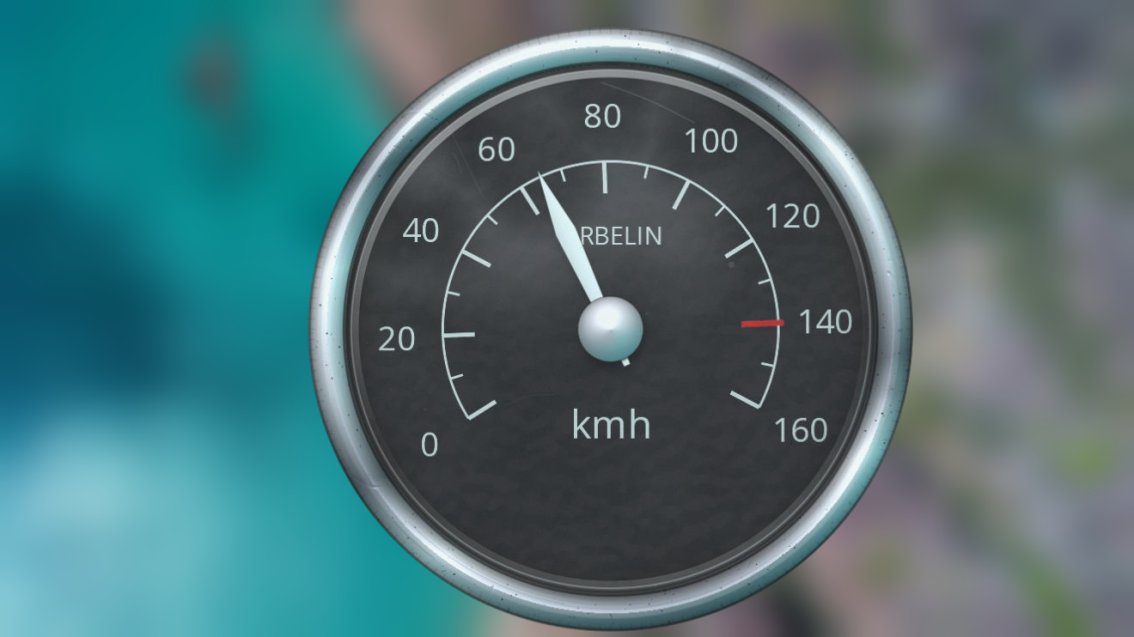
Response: 65 km/h
